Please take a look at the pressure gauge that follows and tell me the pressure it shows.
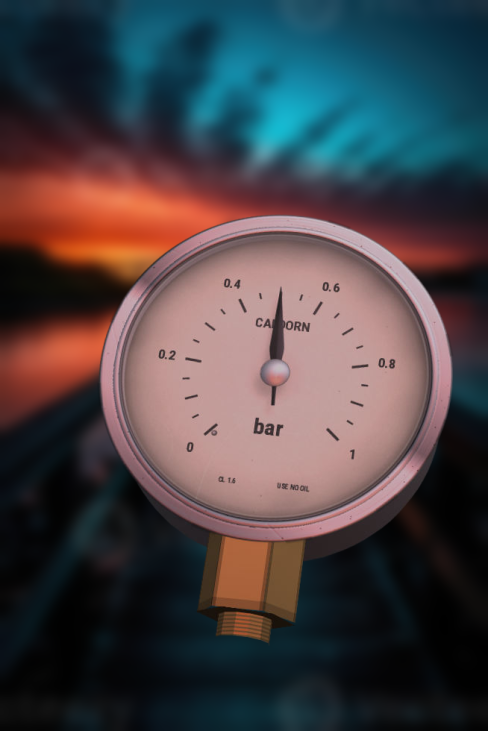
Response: 0.5 bar
